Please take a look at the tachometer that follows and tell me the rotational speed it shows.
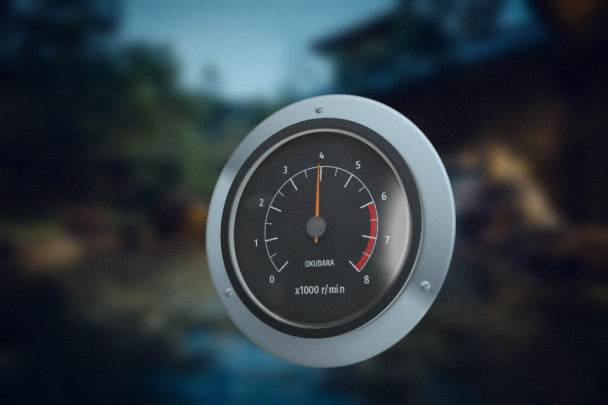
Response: 4000 rpm
